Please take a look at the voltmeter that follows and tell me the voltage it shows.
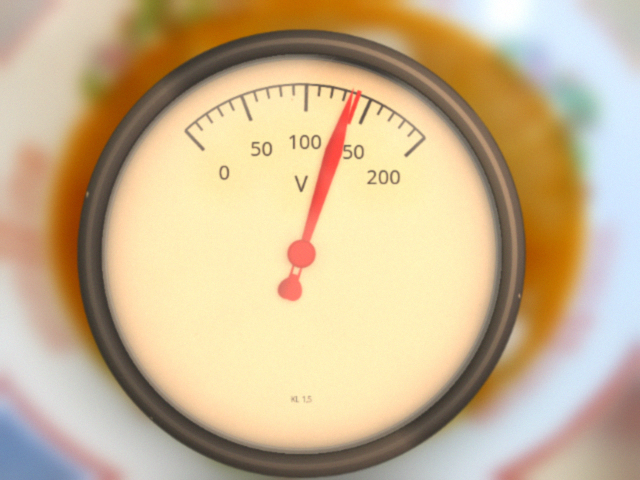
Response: 135 V
